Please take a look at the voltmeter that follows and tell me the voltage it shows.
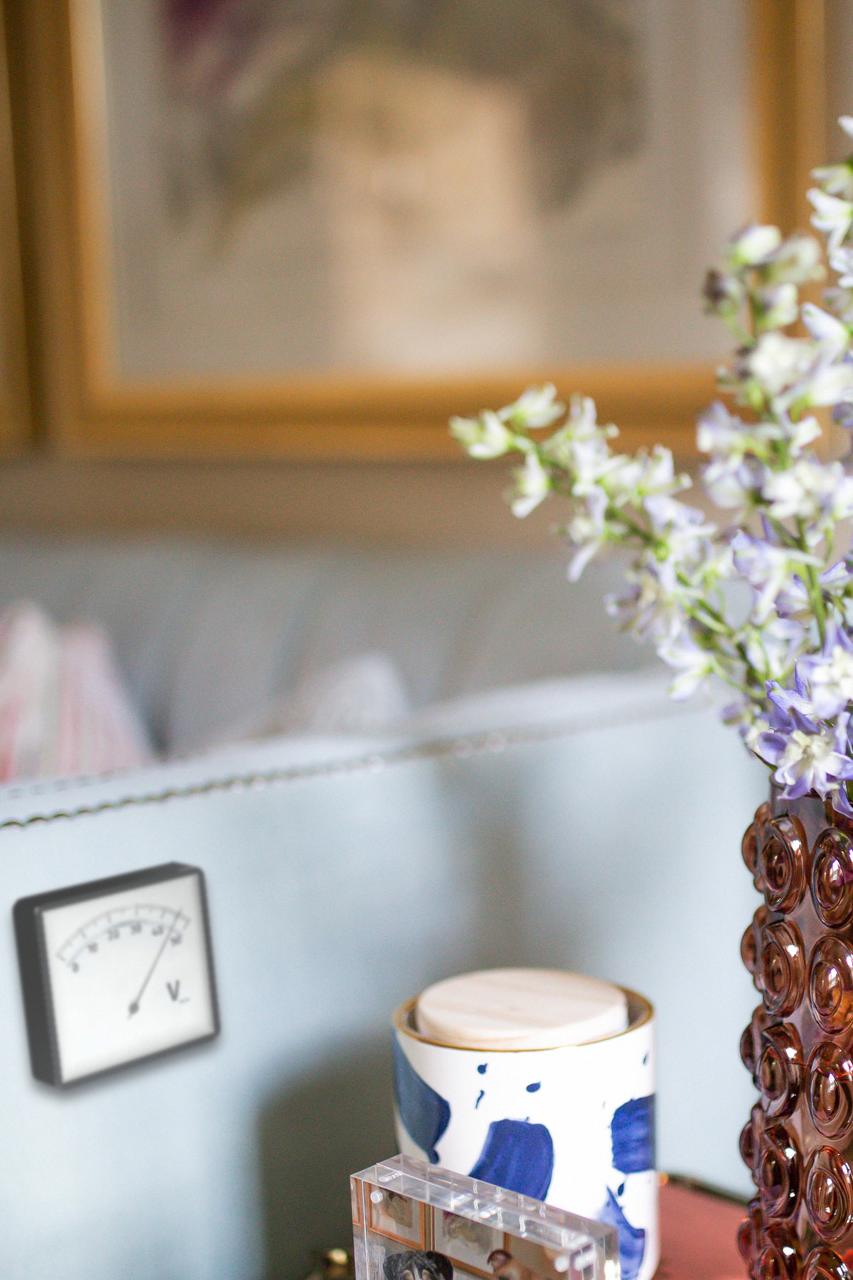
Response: 45 V
